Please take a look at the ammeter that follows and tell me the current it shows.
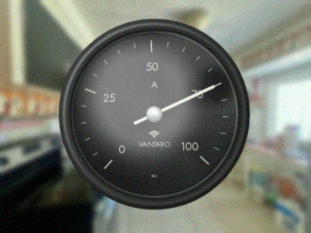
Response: 75 A
